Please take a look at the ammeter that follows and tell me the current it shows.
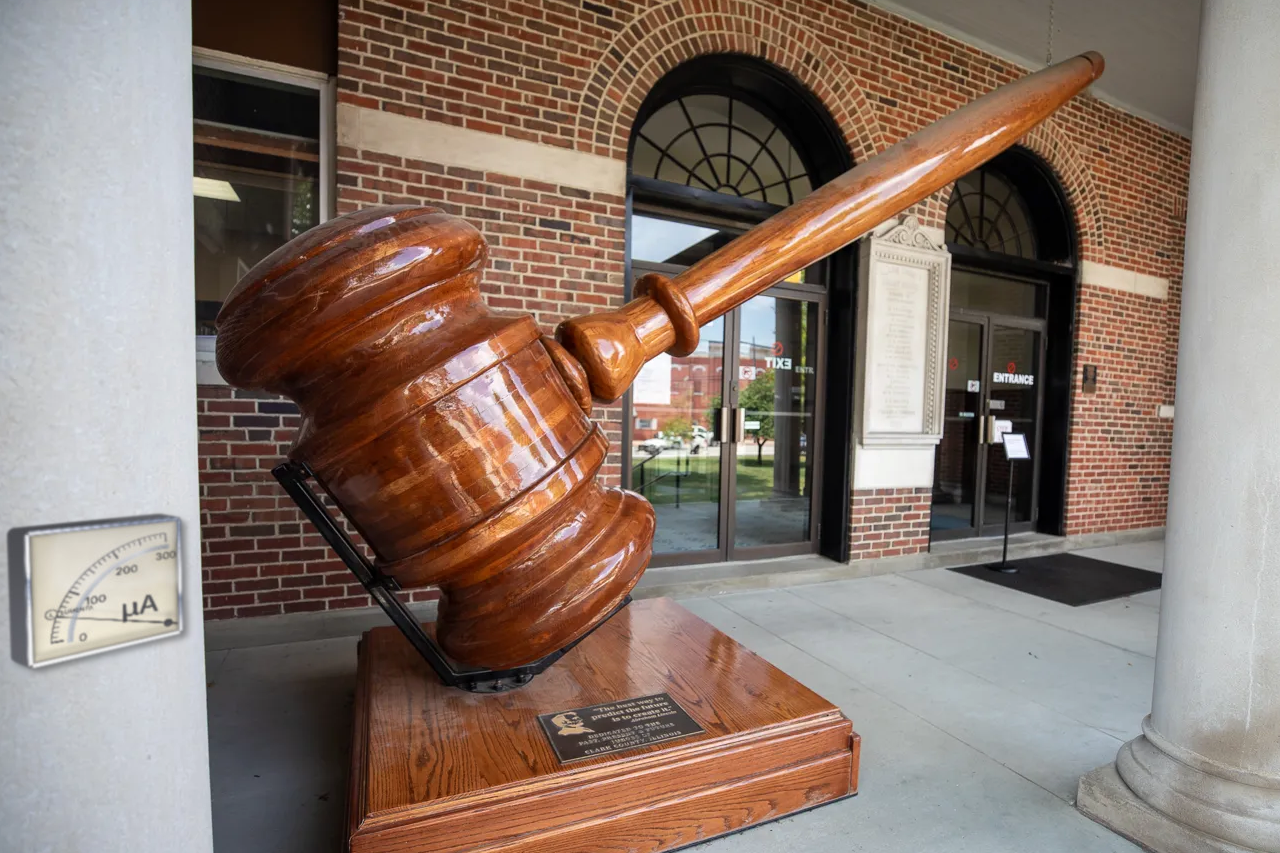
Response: 50 µA
